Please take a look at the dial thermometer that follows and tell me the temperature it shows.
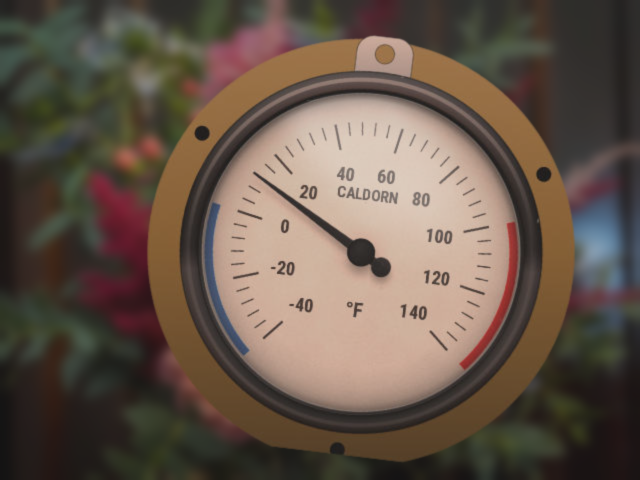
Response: 12 °F
